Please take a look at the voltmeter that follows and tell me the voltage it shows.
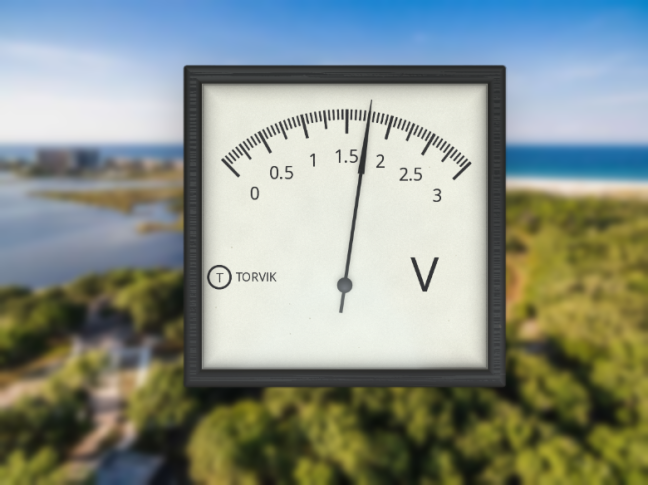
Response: 1.75 V
